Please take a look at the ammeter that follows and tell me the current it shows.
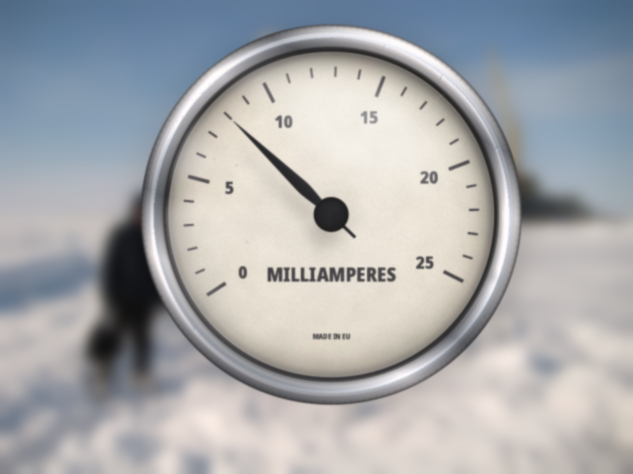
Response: 8 mA
